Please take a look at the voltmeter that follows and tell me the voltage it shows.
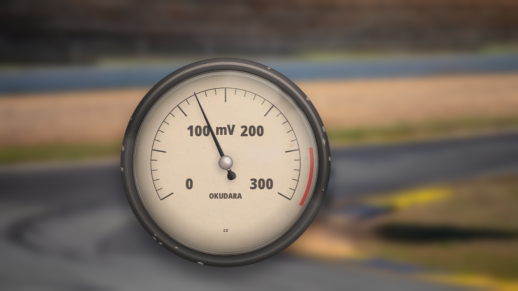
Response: 120 mV
